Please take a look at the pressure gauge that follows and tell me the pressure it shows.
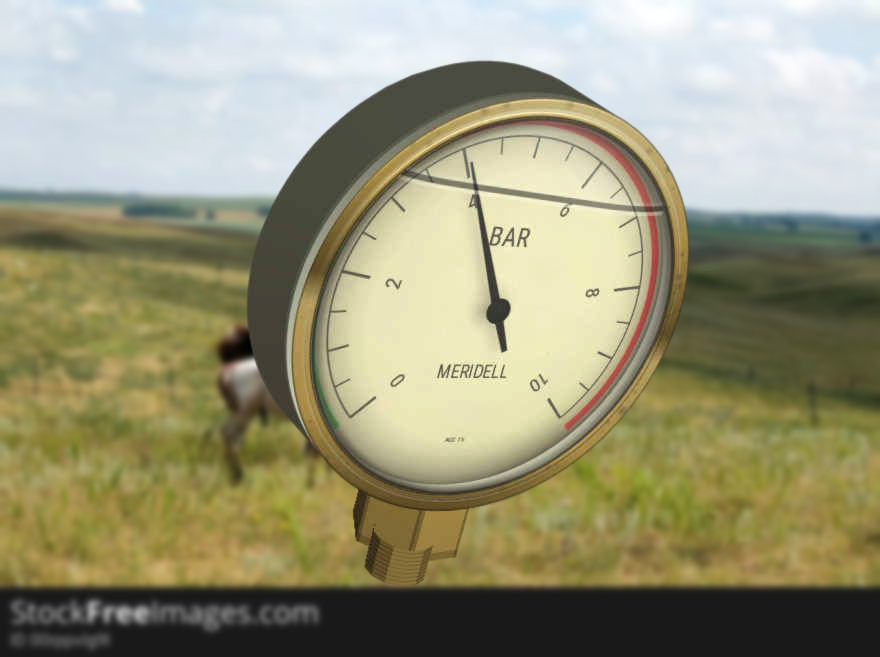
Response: 4 bar
